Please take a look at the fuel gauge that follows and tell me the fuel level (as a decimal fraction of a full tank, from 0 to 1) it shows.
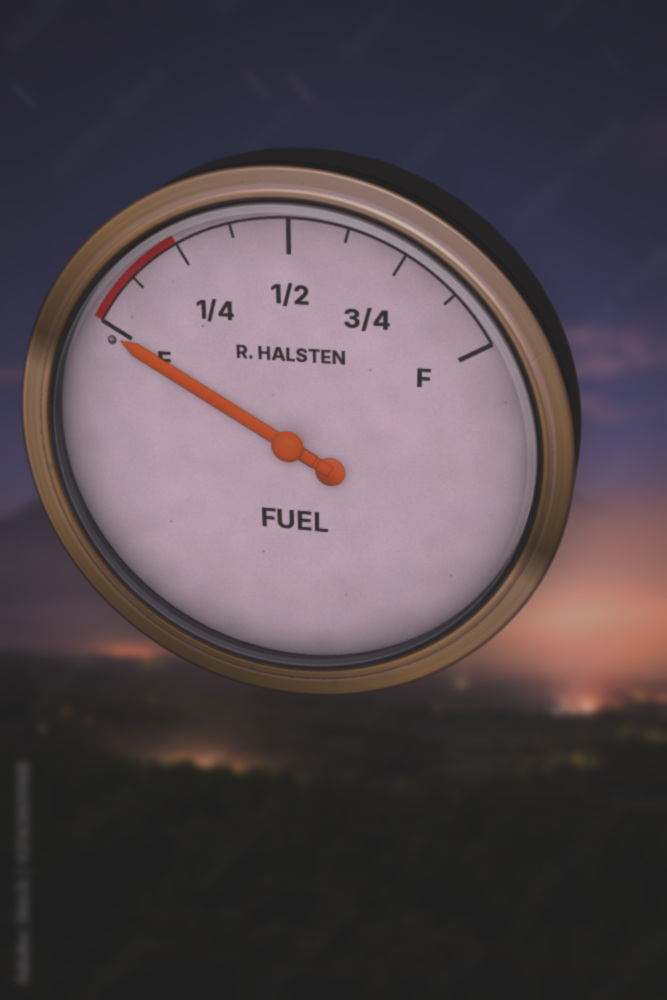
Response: 0
